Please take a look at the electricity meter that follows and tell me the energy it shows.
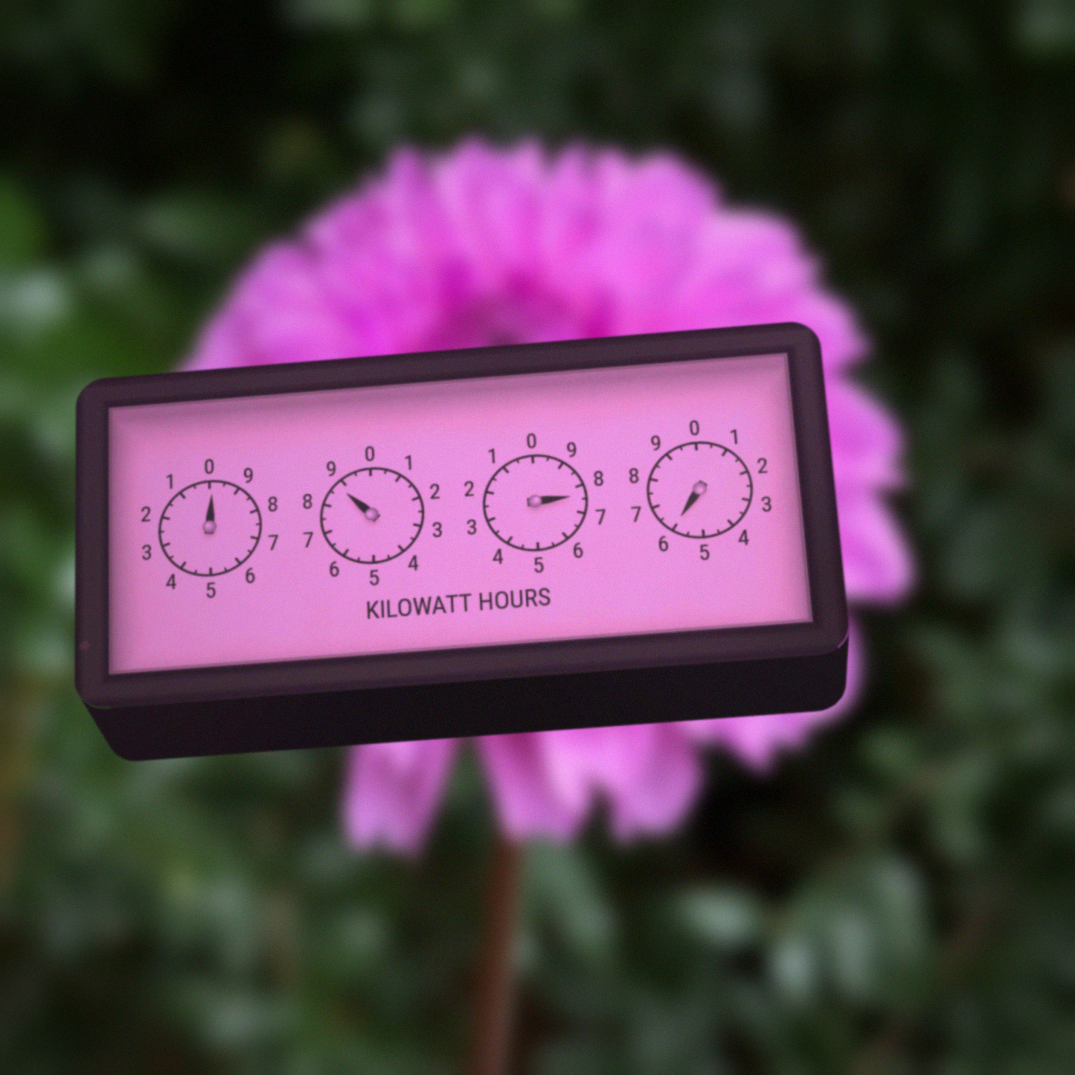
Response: 9876 kWh
